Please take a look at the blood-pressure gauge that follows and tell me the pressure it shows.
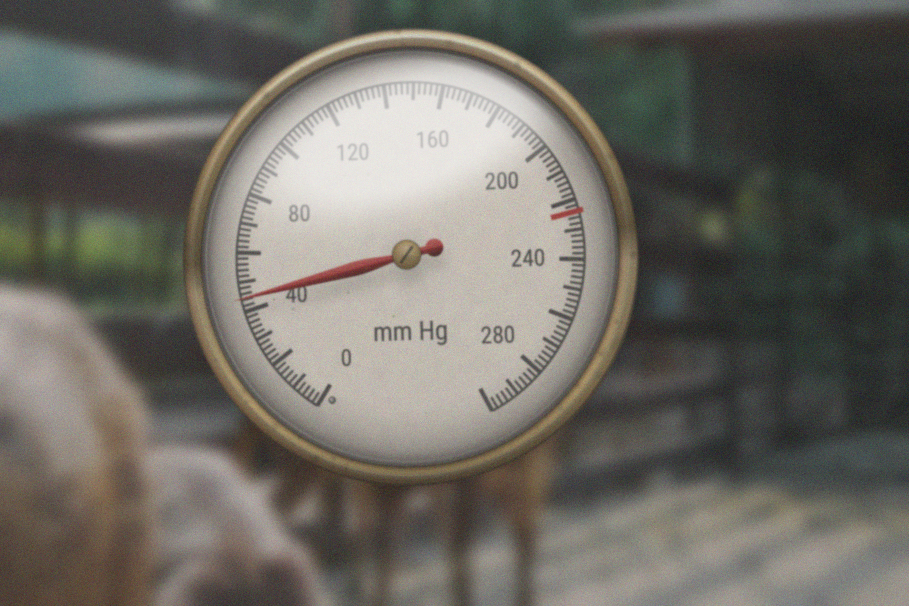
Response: 44 mmHg
